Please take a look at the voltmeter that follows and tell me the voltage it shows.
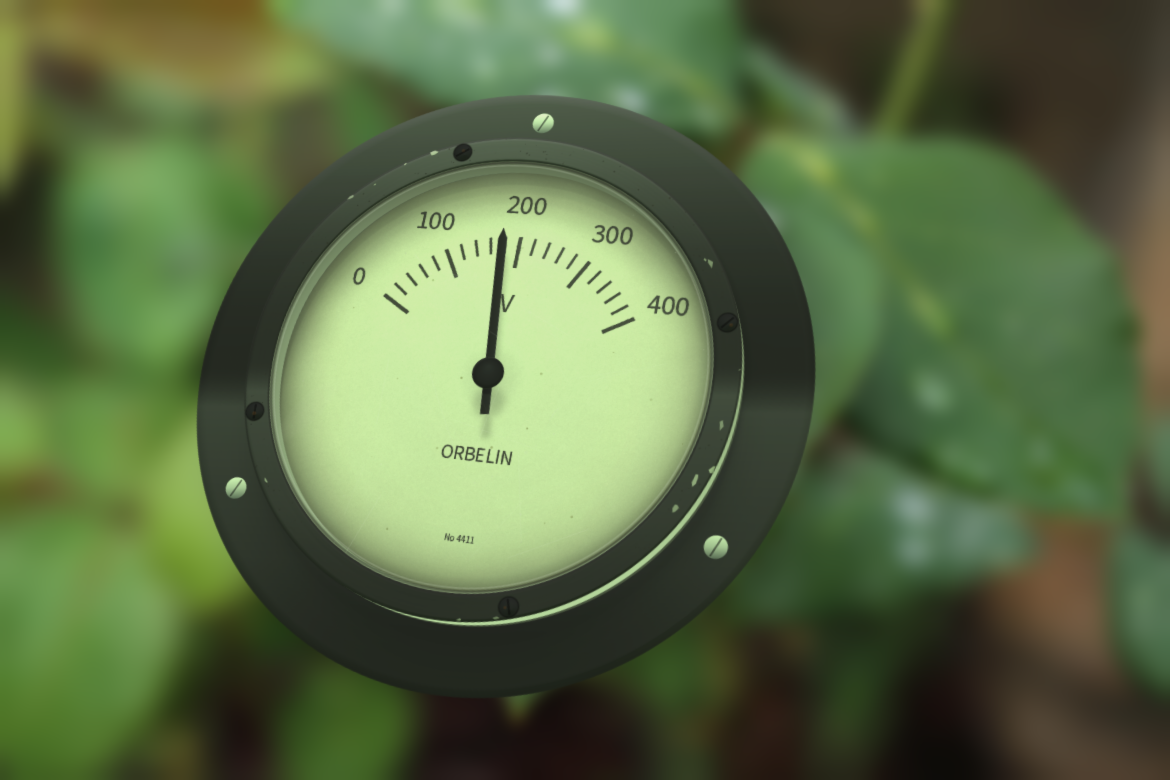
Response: 180 V
